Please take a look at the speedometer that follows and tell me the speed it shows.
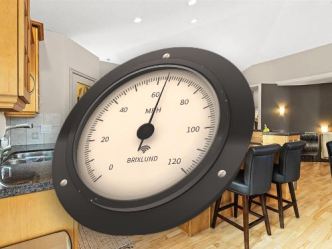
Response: 65 mph
